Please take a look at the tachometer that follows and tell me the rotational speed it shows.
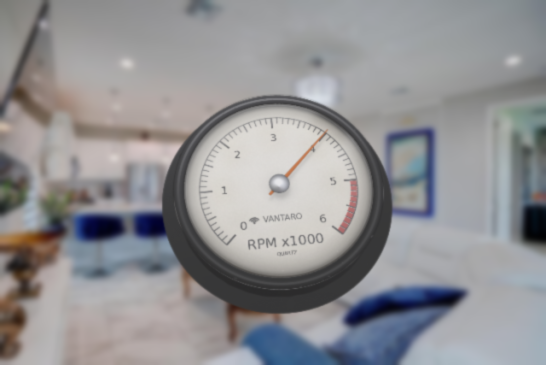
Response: 4000 rpm
